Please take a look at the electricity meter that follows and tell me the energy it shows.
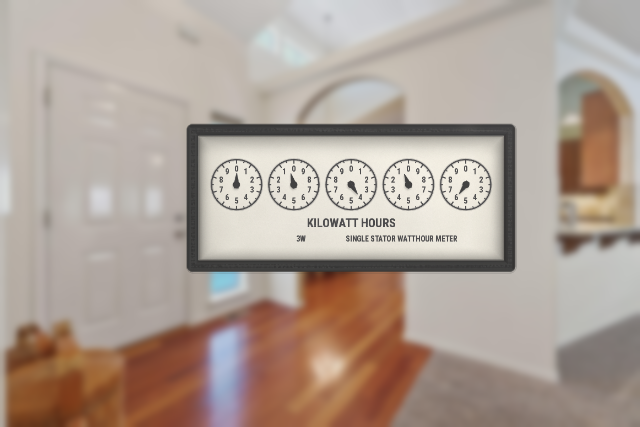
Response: 406 kWh
